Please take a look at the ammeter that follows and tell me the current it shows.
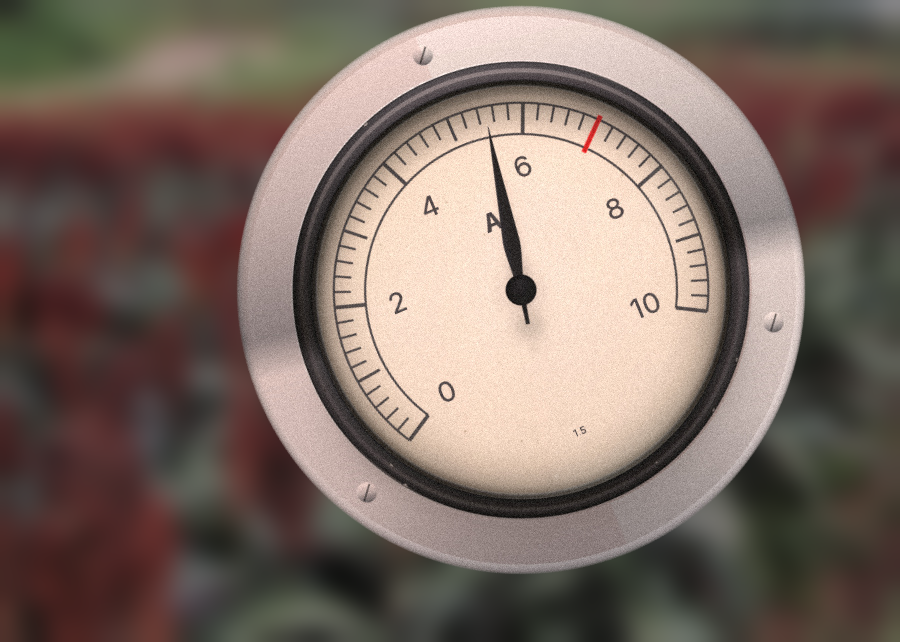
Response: 5.5 A
